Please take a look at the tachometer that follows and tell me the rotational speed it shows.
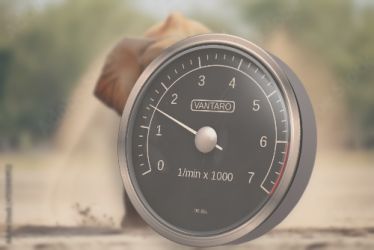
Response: 1500 rpm
